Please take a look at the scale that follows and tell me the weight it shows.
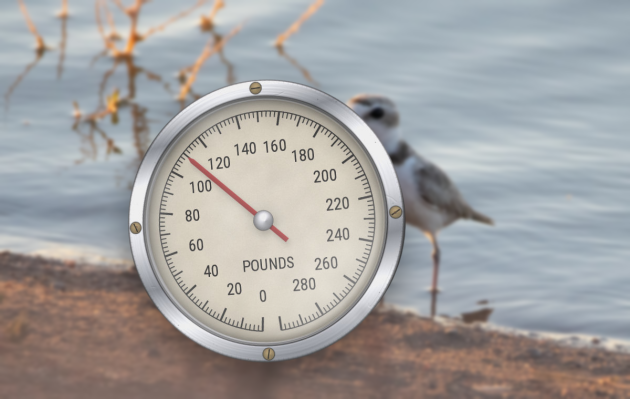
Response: 110 lb
